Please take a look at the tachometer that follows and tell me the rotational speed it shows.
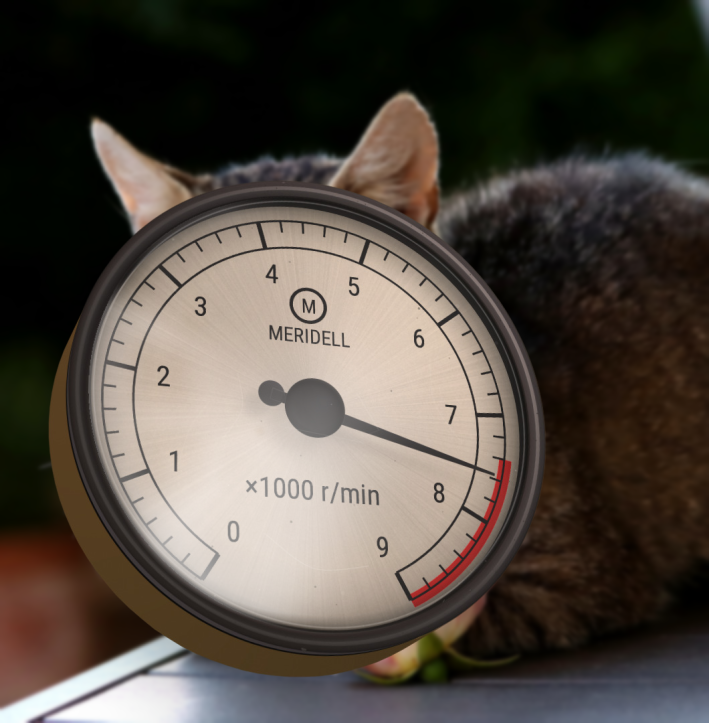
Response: 7600 rpm
